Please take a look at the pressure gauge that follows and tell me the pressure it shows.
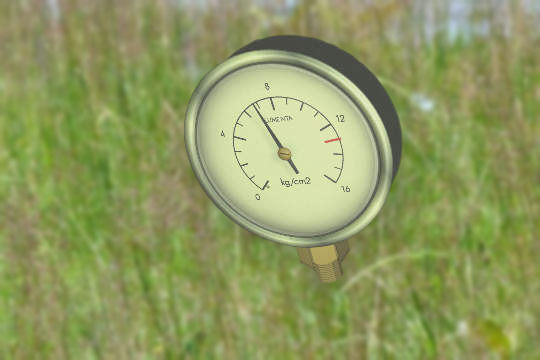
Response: 7 kg/cm²
